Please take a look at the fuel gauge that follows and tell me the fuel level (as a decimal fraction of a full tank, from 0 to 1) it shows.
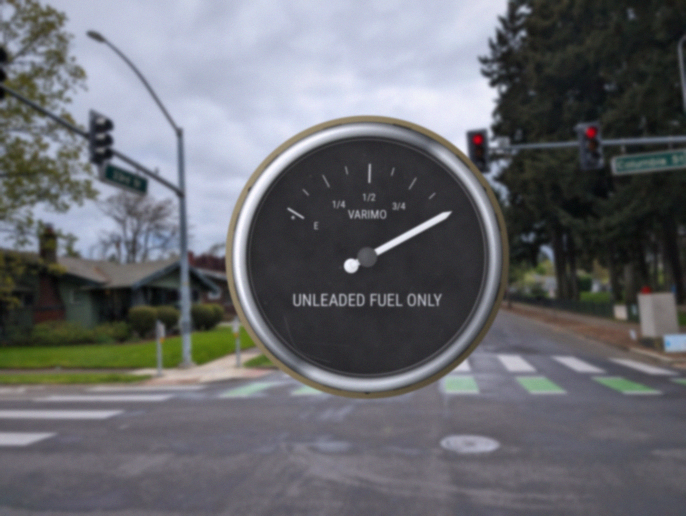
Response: 1
